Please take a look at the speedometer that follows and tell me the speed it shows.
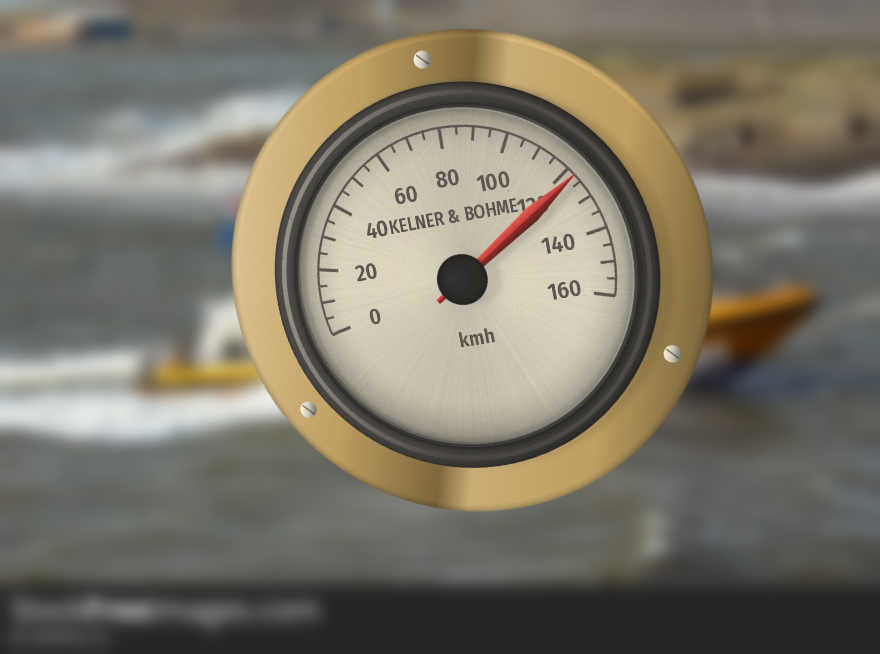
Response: 122.5 km/h
